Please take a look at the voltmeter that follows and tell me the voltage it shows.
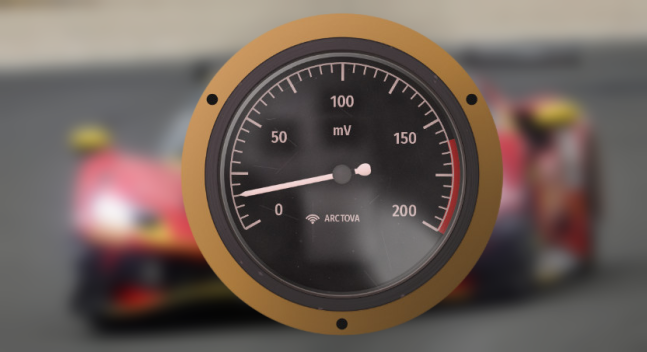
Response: 15 mV
